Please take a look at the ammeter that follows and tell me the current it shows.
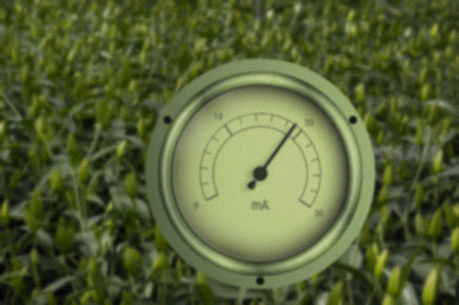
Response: 19 mA
